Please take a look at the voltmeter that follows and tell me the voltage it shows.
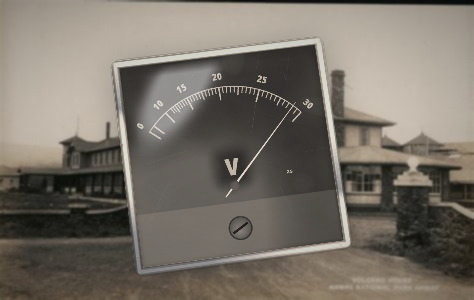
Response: 29 V
